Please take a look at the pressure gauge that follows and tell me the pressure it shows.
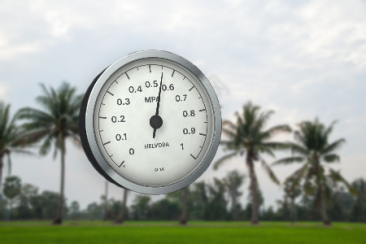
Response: 0.55 MPa
